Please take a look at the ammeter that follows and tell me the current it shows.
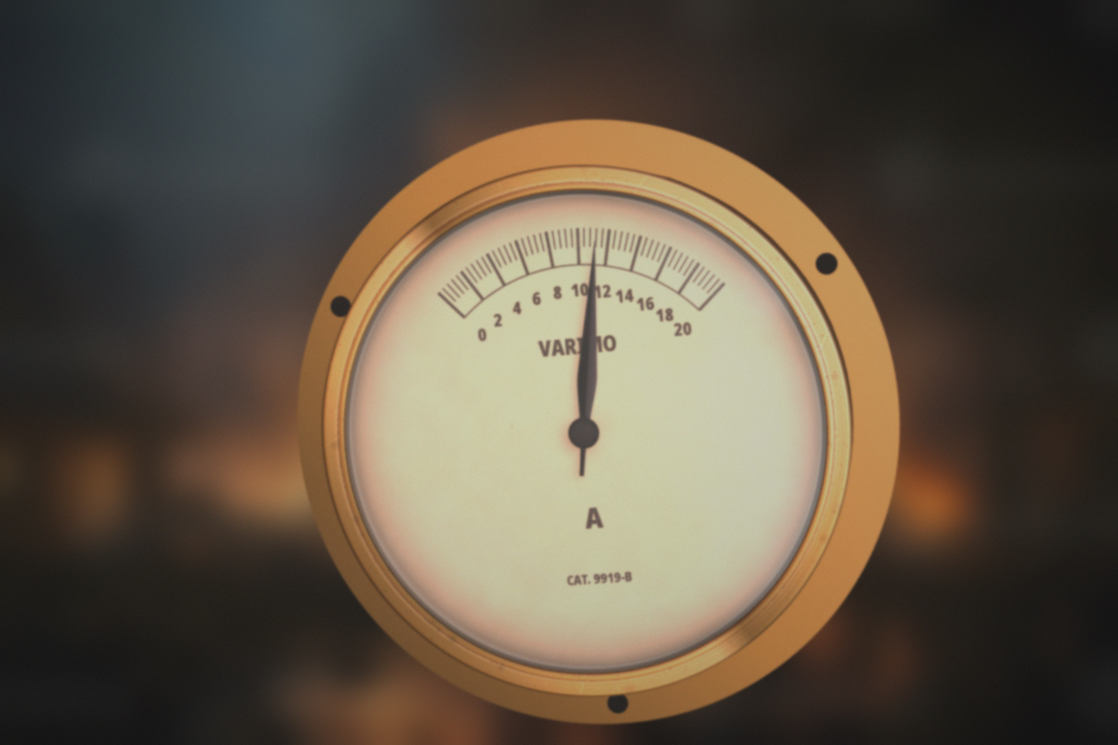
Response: 11.2 A
